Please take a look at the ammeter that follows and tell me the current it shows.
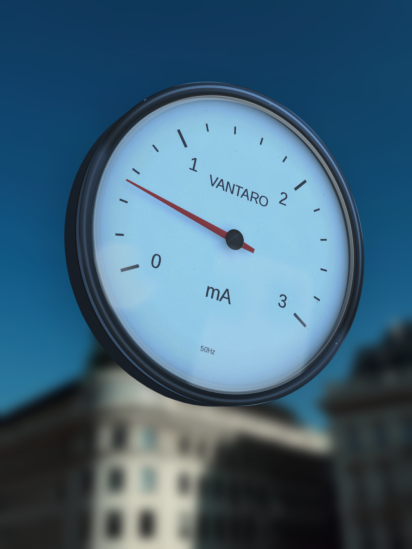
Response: 0.5 mA
